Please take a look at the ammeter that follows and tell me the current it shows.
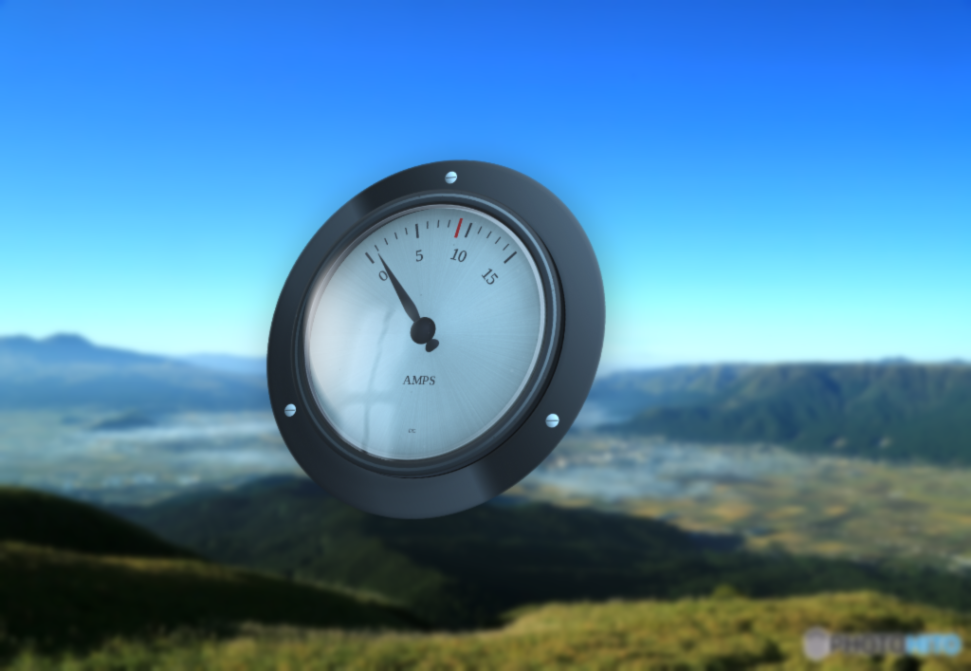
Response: 1 A
